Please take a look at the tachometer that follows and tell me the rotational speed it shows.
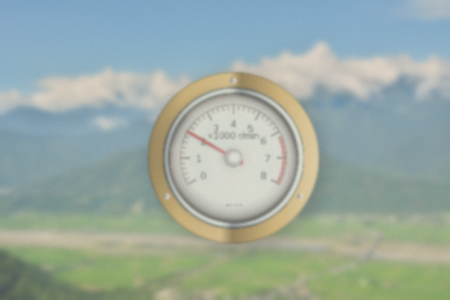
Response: 2000 rpm
